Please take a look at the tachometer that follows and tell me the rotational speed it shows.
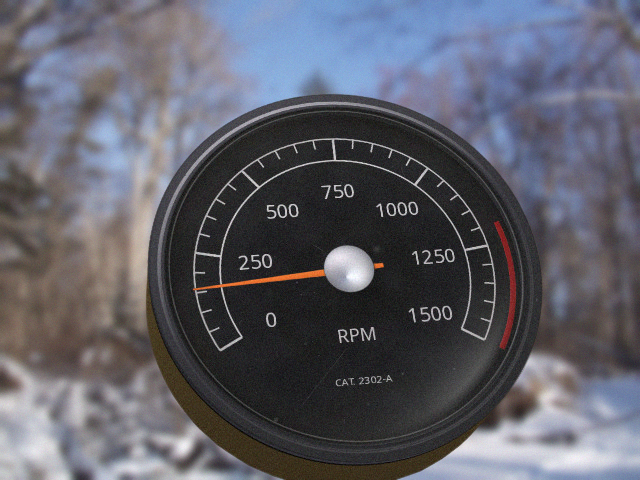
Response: 150 rpm
